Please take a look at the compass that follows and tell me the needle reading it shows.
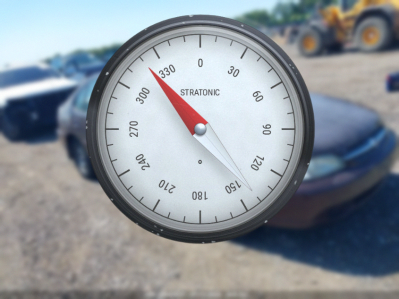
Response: 320 °
